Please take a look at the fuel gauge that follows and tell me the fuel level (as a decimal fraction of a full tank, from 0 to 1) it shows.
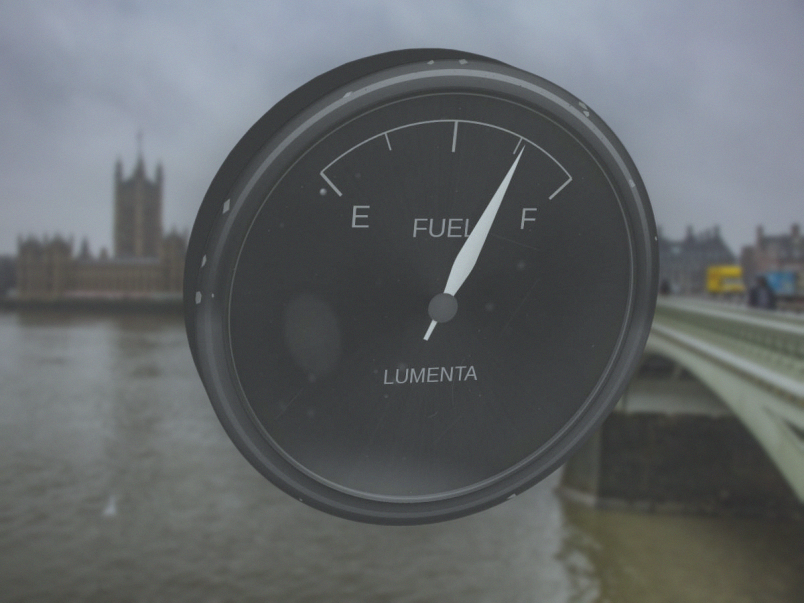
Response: 0.75
